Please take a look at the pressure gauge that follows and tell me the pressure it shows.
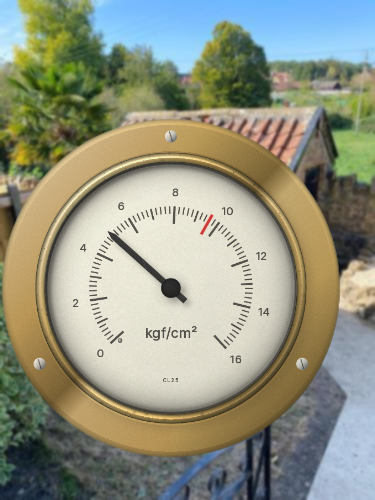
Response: 5 kg/cm²
